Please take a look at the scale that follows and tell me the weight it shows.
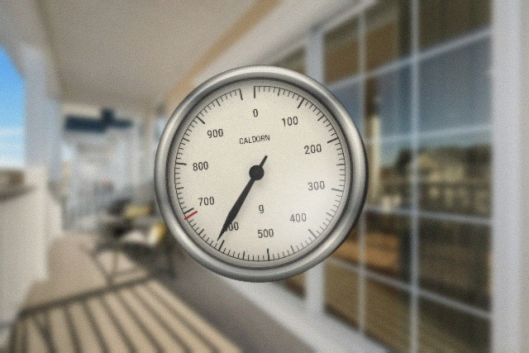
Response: 610 g
